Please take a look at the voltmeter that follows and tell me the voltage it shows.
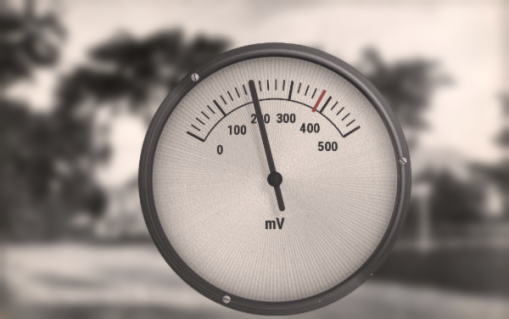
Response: 200 mV
